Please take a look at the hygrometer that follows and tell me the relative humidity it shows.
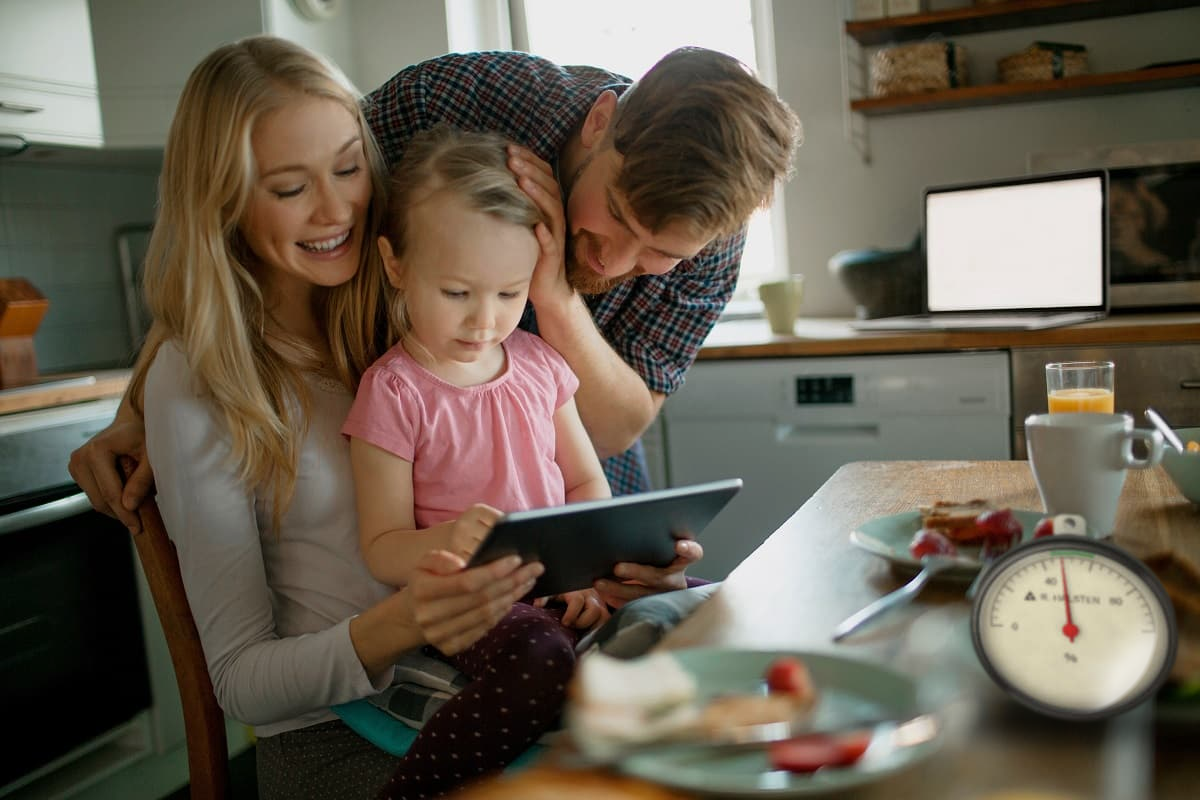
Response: 48 %
